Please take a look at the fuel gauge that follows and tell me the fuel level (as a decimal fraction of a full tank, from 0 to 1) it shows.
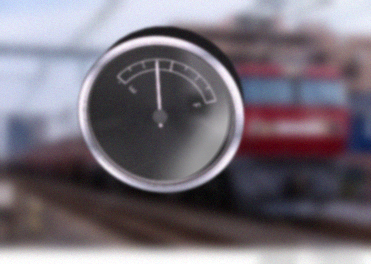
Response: 0.375
